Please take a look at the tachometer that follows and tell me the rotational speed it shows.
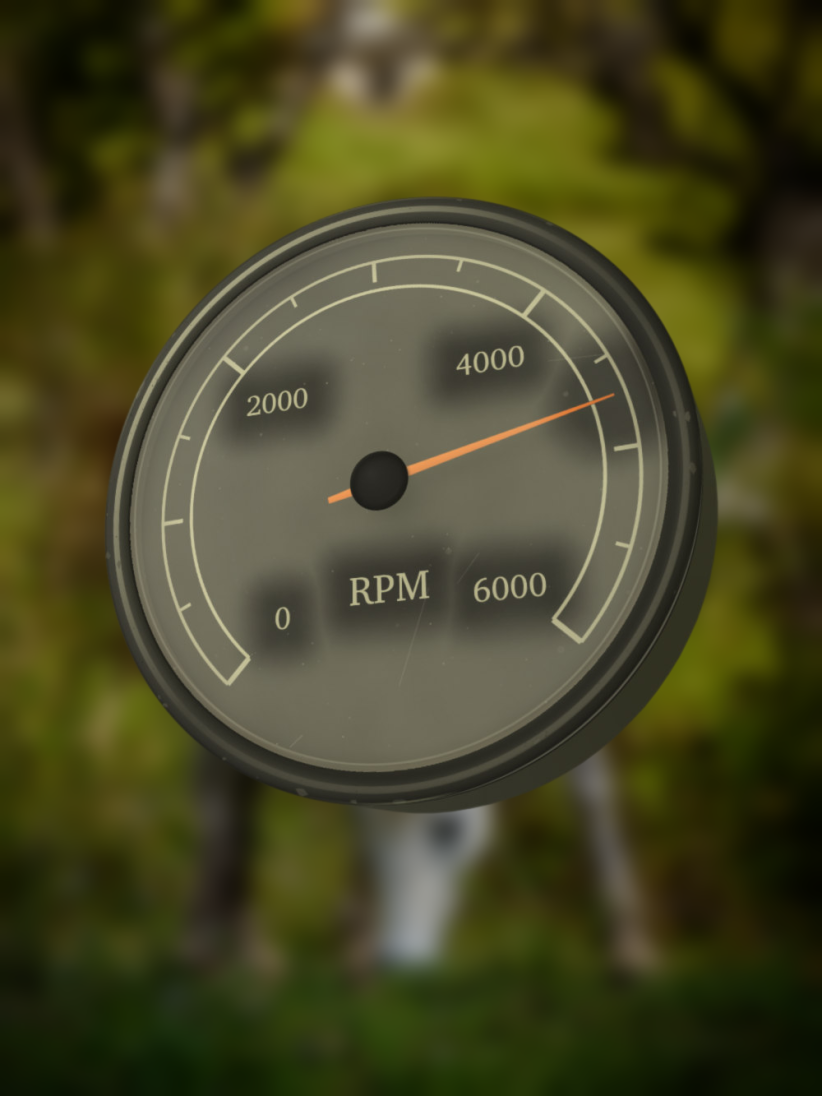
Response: 4750 rpm
